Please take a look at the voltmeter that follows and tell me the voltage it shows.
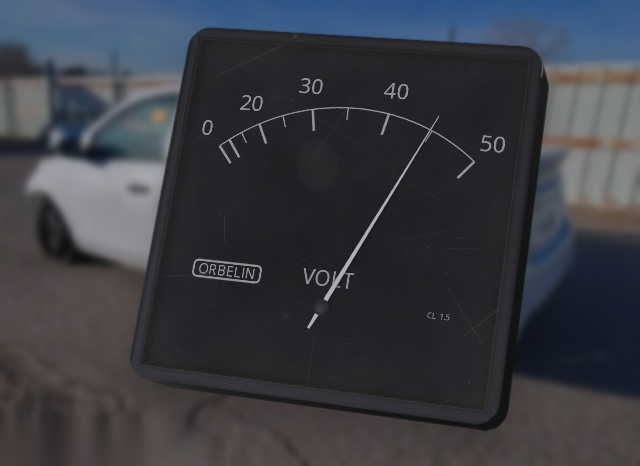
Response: 45 V
